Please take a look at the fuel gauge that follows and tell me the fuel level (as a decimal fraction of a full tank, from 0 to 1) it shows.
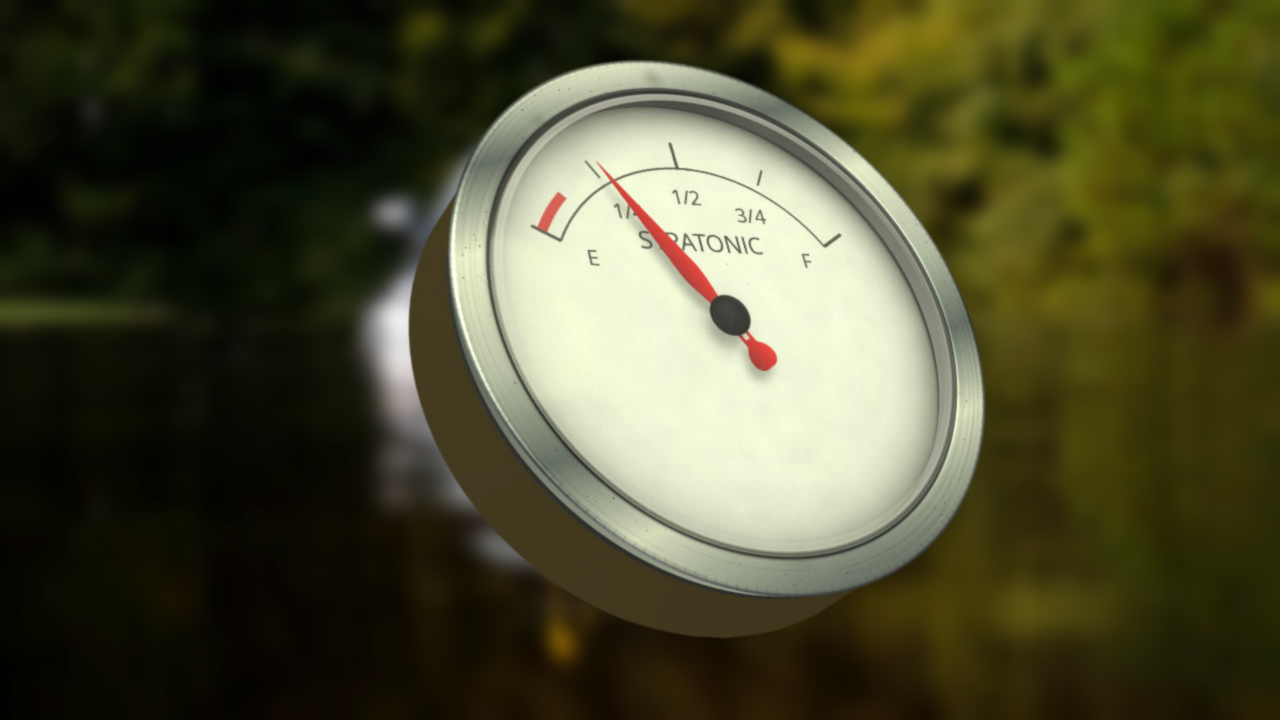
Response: 0.25
